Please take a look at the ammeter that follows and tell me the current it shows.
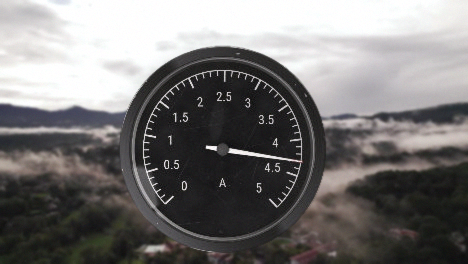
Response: 4.3 A
